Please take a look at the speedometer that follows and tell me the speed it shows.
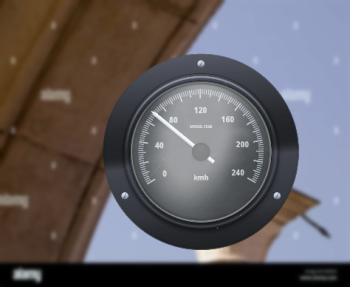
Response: 70 km/h
